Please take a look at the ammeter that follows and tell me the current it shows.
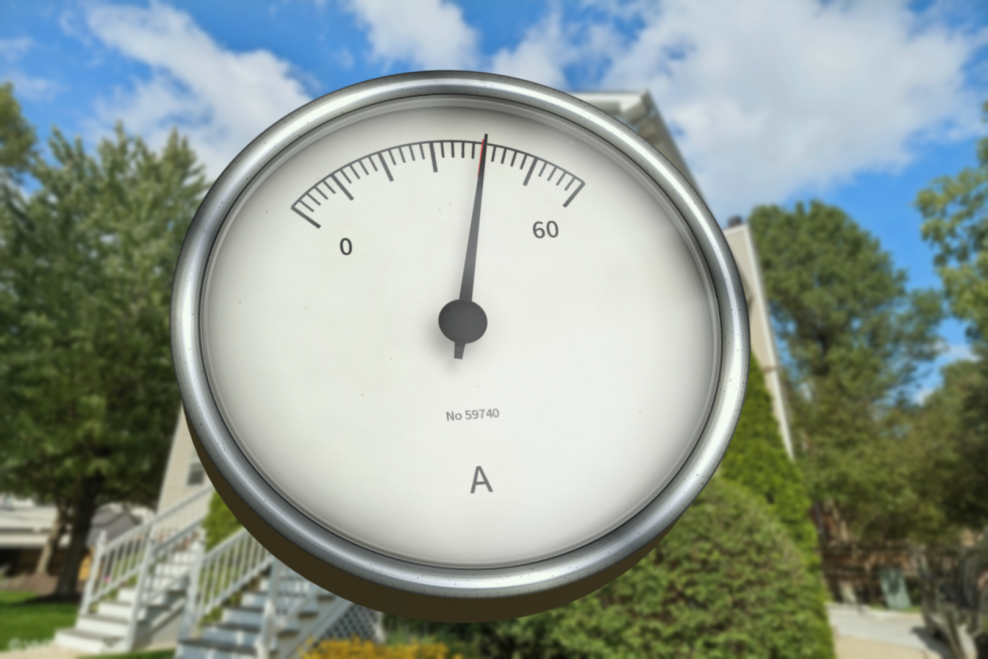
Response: 40 A
